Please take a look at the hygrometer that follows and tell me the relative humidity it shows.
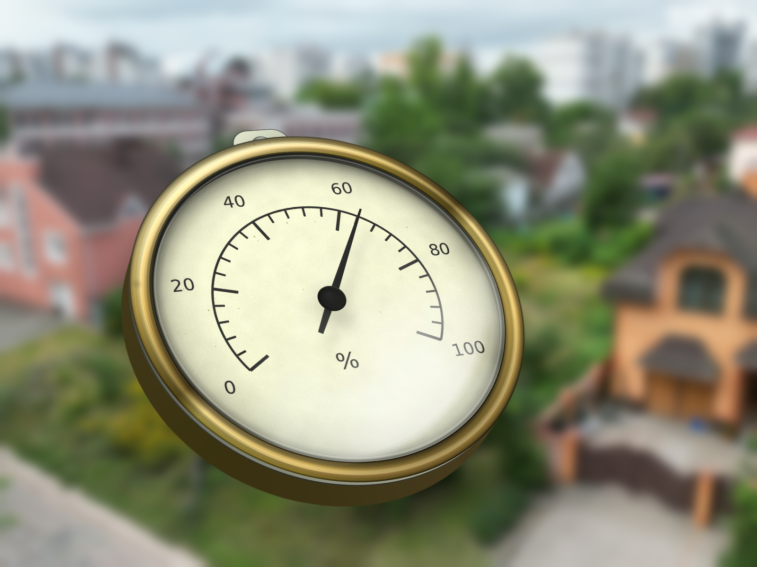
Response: 64 %
